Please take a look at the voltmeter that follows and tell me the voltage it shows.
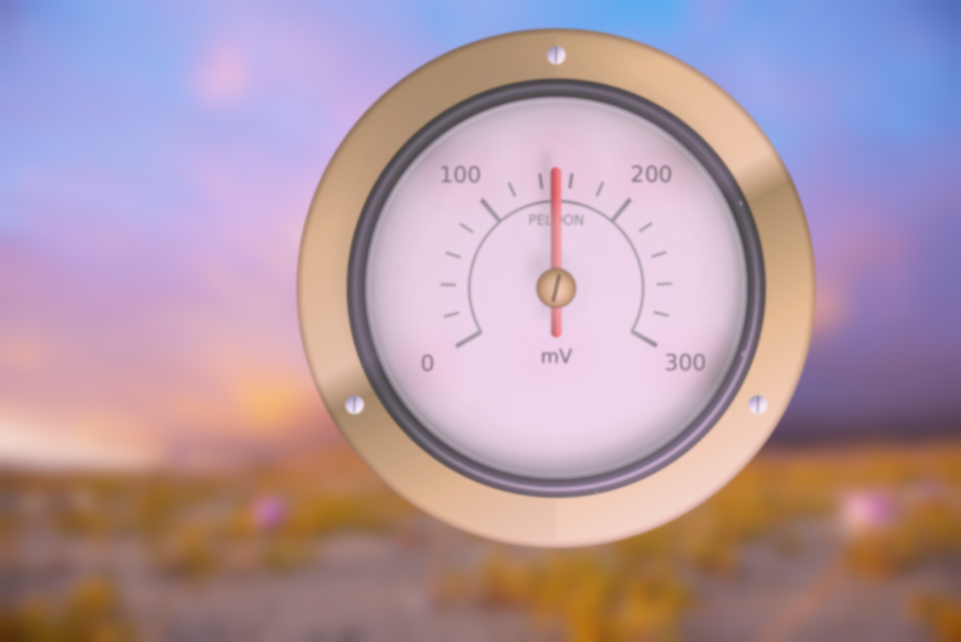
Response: 150 mV
